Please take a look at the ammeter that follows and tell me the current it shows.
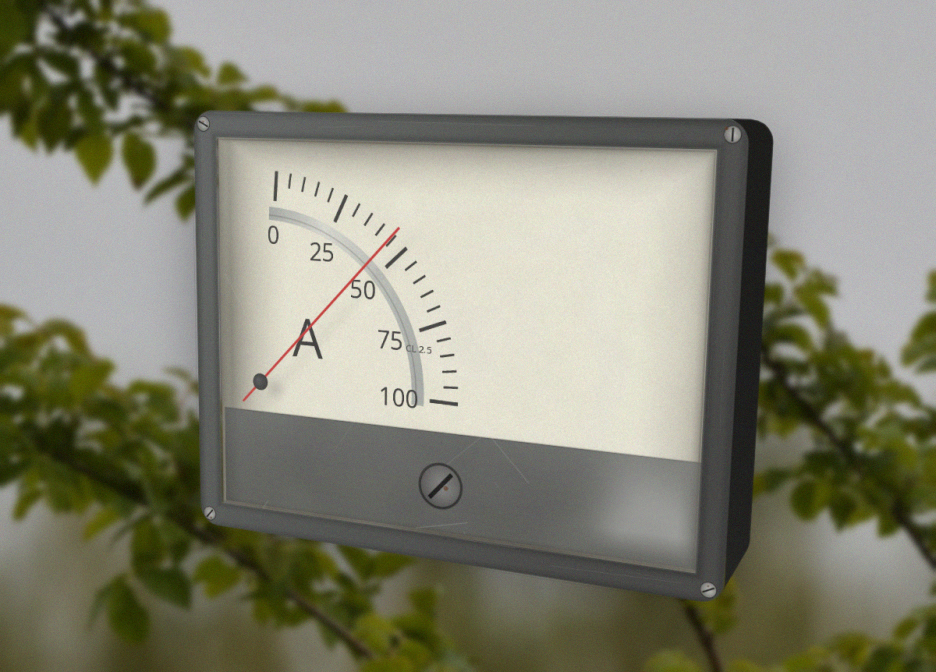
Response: 45 A
